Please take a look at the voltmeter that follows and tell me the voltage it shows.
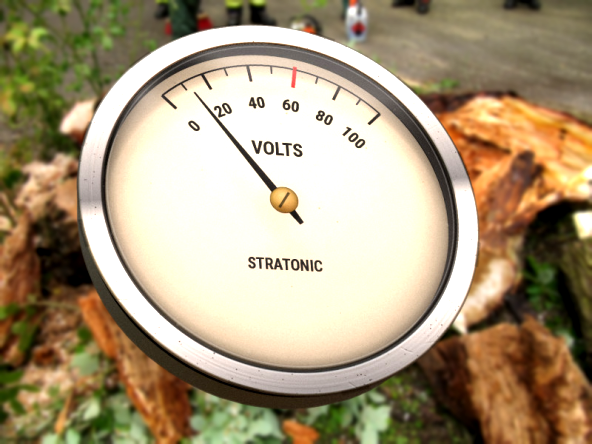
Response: 10 V
